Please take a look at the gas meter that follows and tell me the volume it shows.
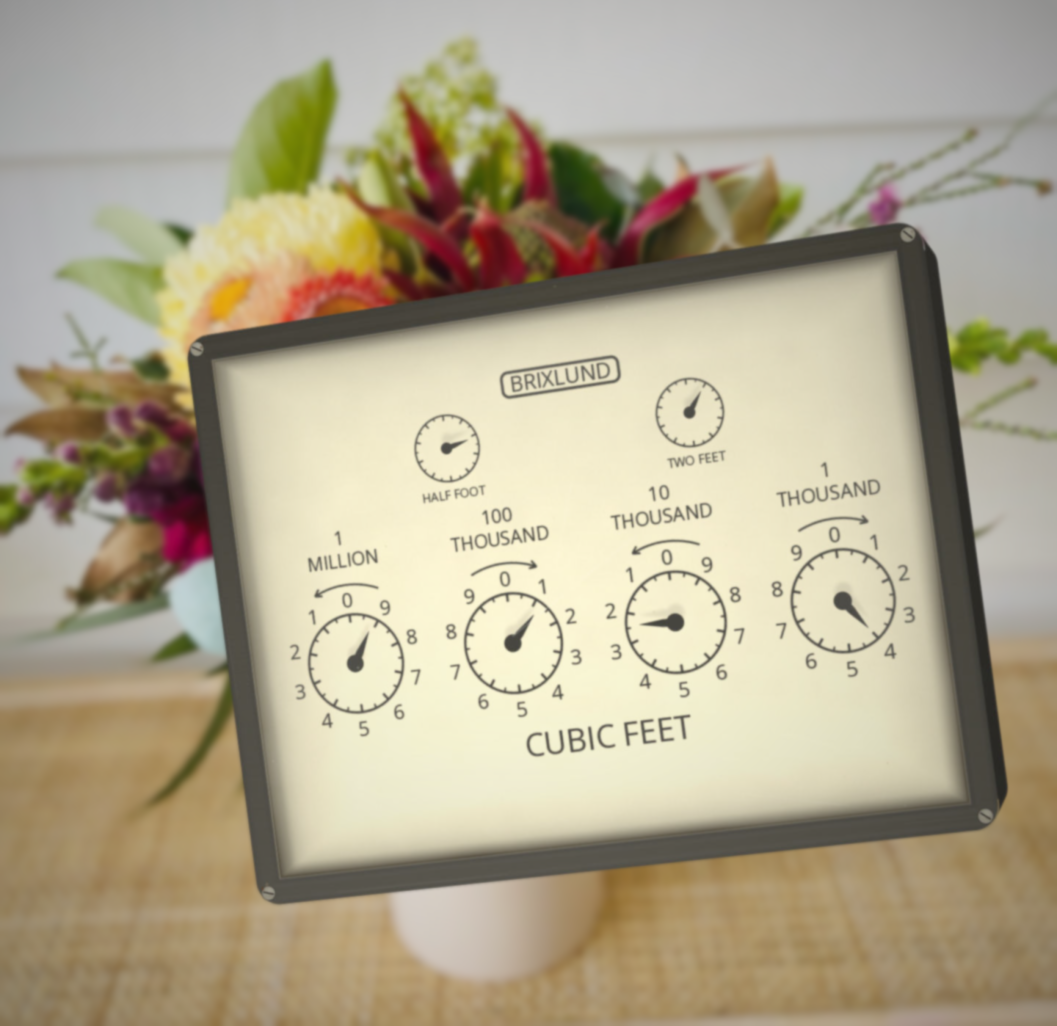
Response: 912400 ft³
